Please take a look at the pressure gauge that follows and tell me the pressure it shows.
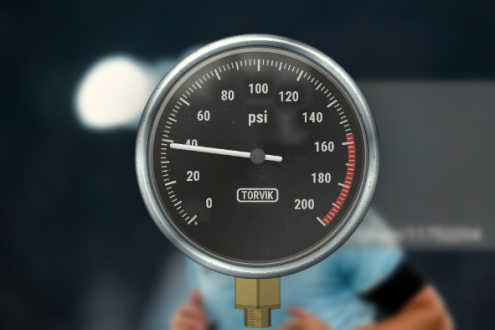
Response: 38 psi
